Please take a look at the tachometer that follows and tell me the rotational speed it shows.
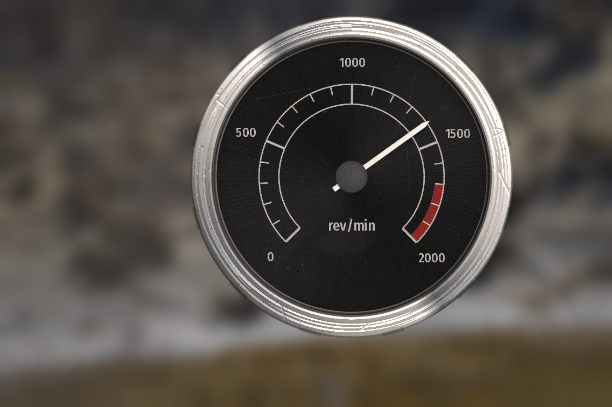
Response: 1400 rpm
